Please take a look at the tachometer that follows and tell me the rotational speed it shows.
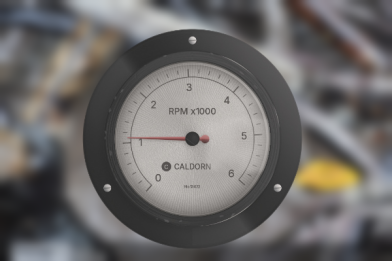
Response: 1100 rpm
